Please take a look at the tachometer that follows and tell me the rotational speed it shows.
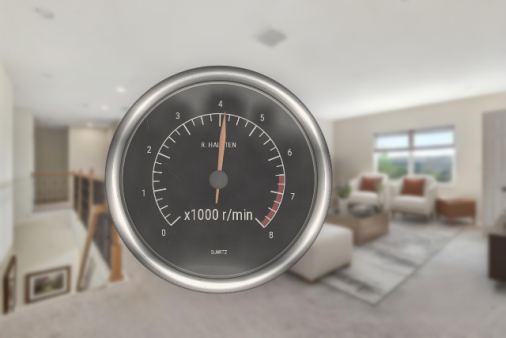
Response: 4125 rpm
